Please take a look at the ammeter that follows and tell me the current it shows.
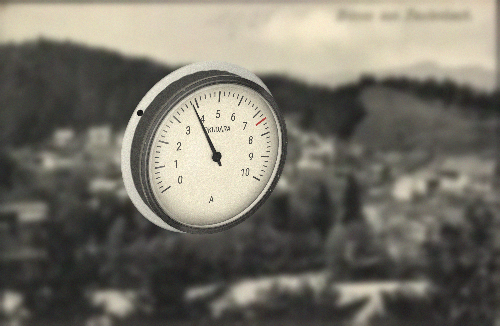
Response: 3.8 A
